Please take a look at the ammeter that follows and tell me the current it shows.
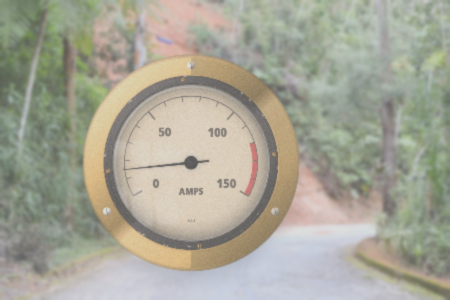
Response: 15 A
